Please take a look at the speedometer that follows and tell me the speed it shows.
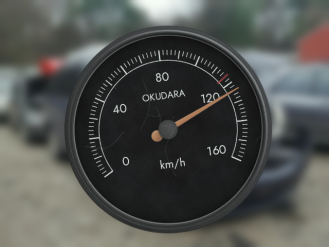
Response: 124 km/h
